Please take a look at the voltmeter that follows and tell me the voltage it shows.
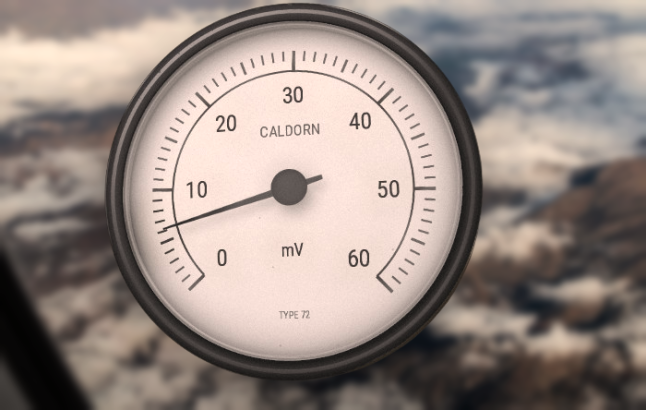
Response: 6 mV
